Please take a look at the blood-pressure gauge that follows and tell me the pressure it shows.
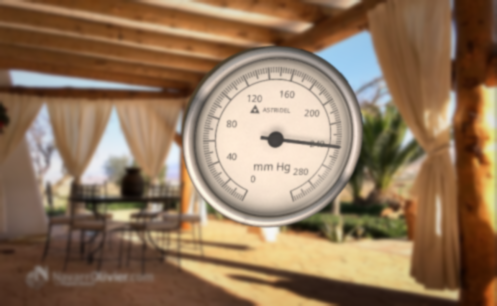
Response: 240 mmHg
